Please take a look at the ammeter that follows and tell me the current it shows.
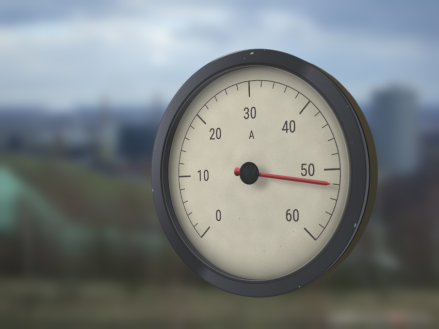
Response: 52 A
